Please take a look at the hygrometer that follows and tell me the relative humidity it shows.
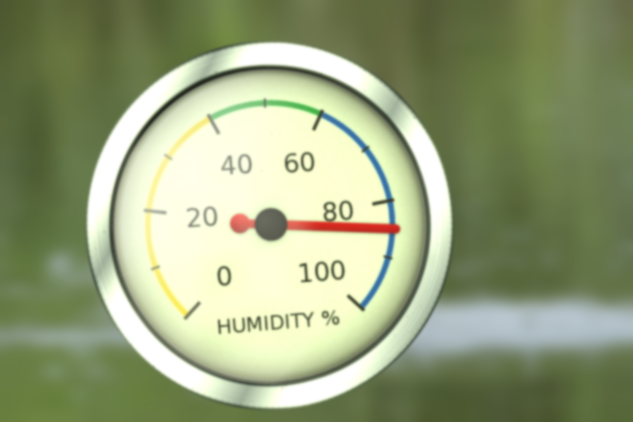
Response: 85 %
